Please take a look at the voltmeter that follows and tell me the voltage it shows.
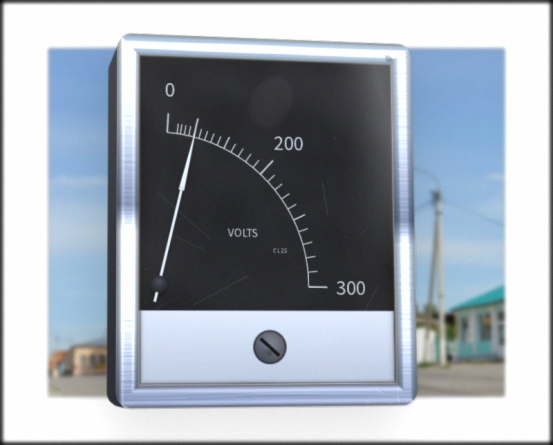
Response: 100 V
